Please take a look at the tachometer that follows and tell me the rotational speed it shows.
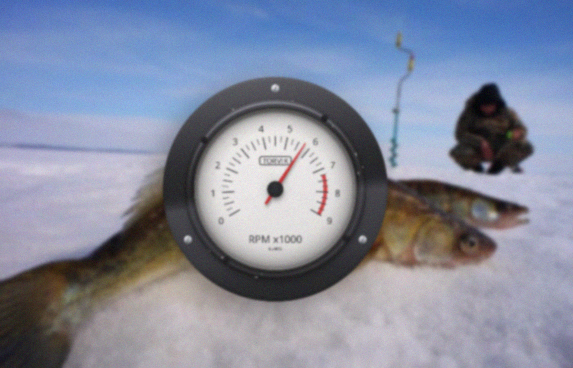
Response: 5750 rpm
